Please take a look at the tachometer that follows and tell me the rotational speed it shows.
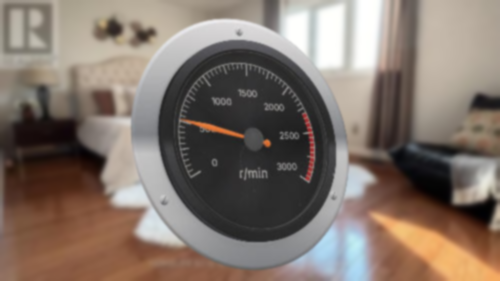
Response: 500 rpm
